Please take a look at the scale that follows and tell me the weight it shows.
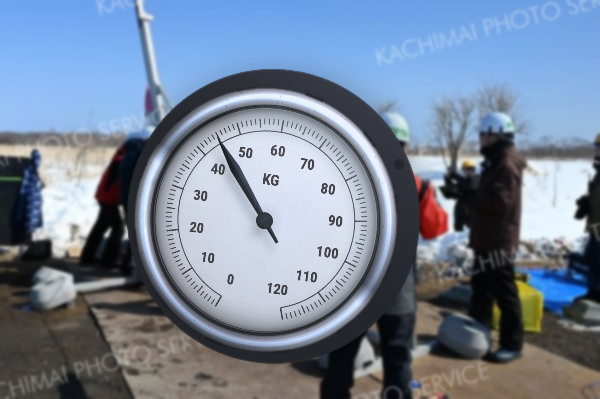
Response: 45 kg
